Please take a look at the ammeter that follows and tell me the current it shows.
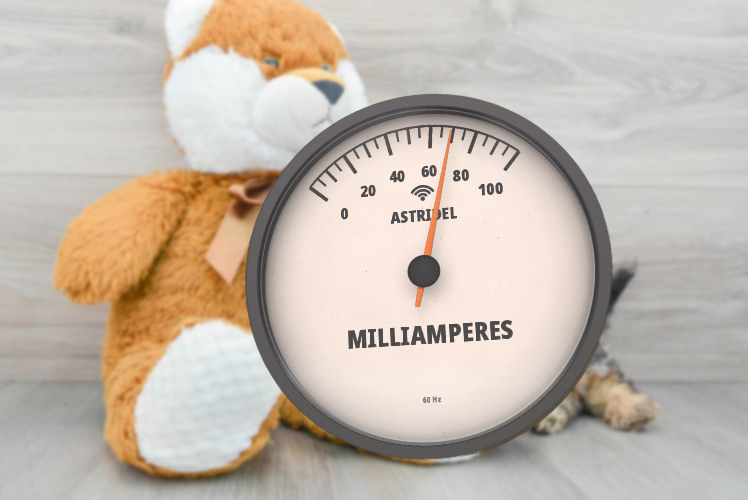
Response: 70 mA
